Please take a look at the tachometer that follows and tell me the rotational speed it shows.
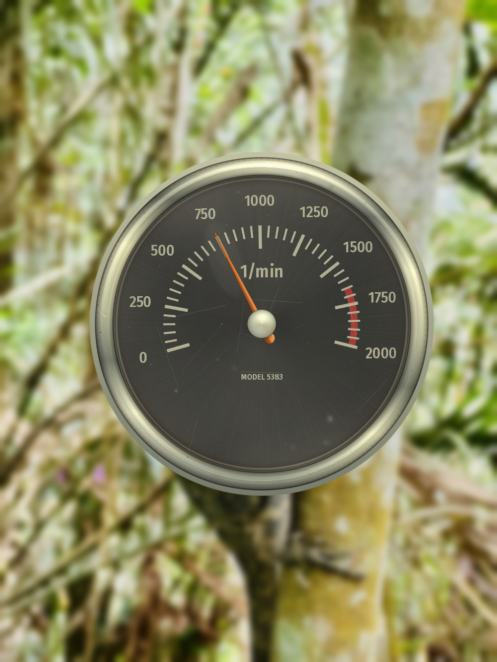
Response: 750 rpm
